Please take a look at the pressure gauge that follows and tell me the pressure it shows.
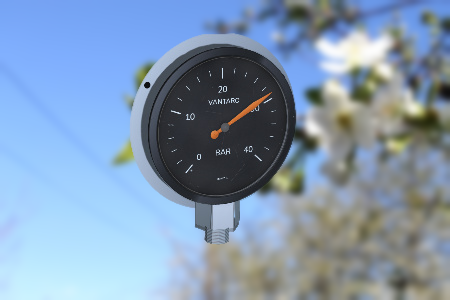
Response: 29 bar
